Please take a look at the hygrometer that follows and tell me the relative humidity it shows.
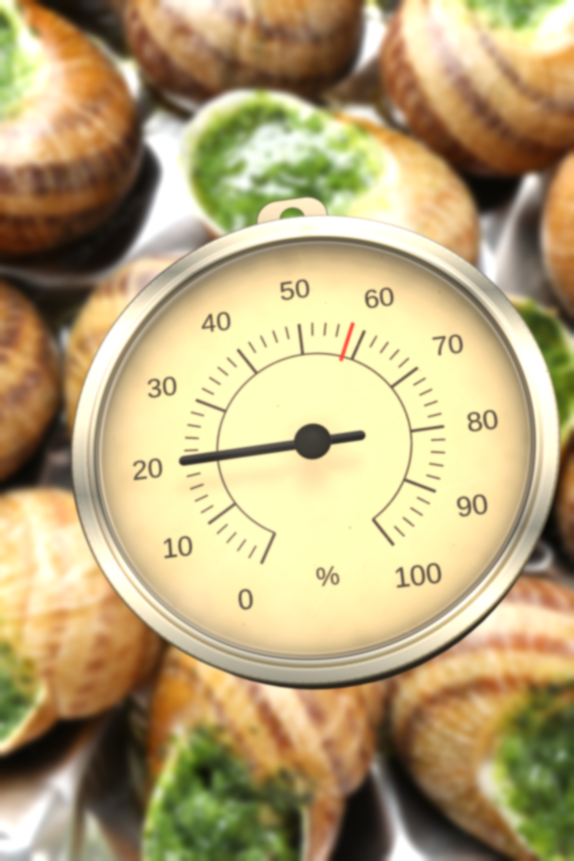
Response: 20 %
